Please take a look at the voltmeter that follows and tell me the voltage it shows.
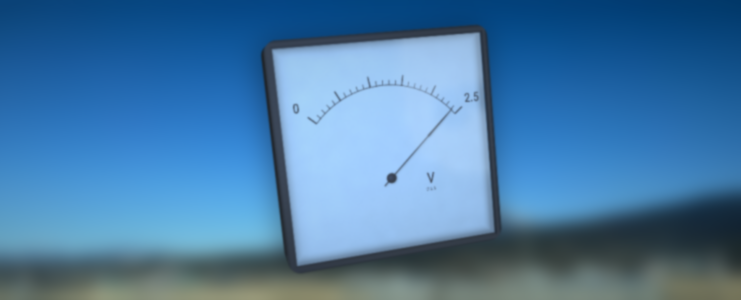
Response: 2.4 V
